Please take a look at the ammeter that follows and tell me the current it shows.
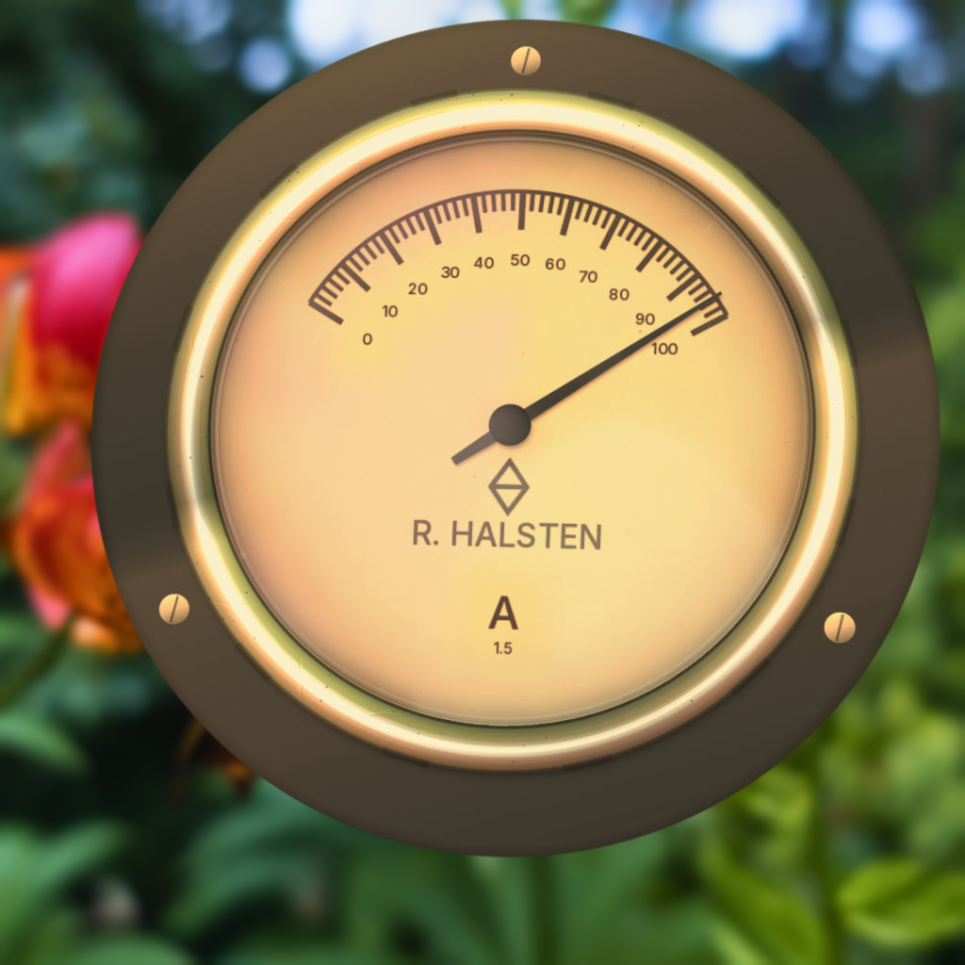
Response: 96 A
